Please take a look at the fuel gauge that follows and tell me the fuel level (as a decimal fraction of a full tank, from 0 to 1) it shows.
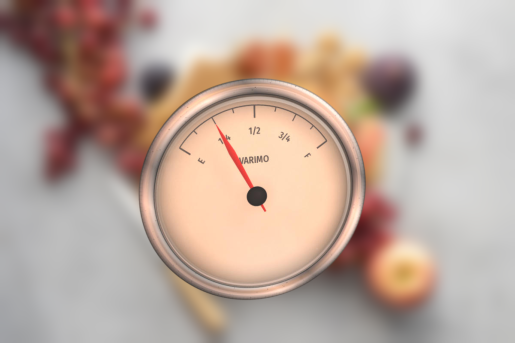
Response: 0.25
